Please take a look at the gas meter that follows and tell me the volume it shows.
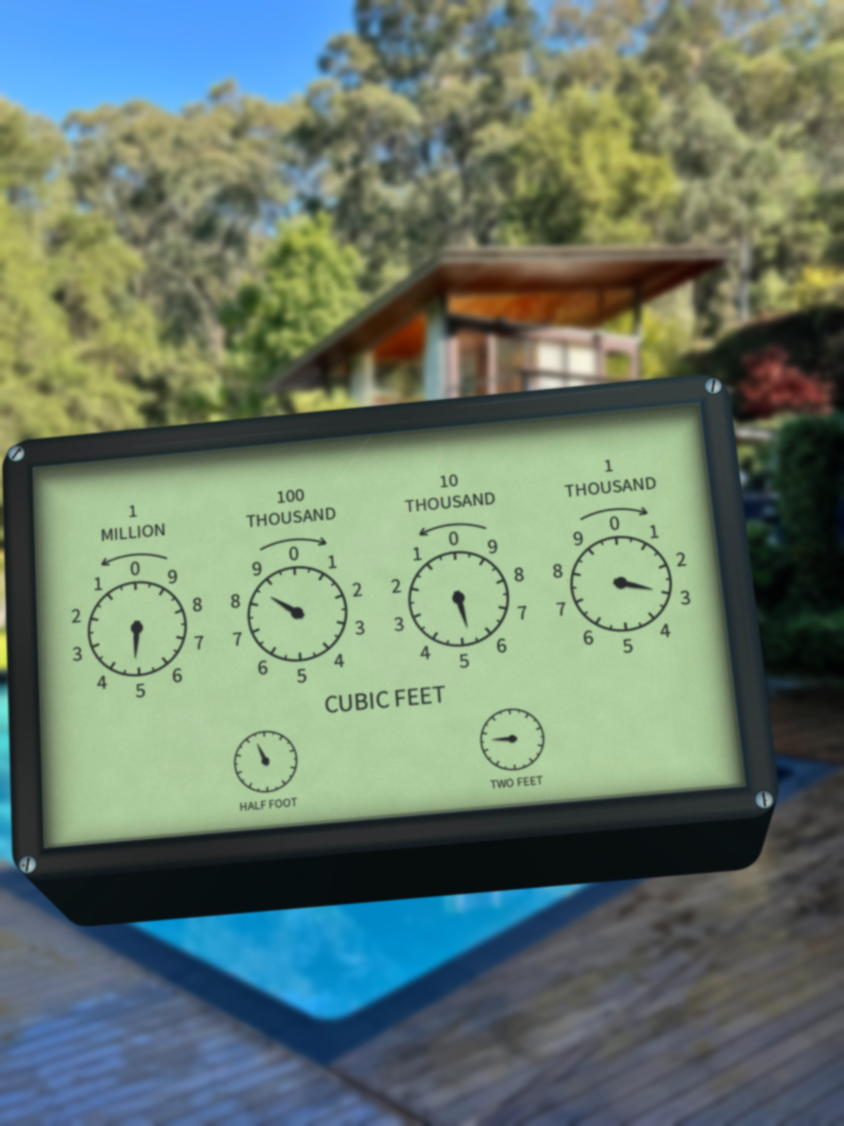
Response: 485300 ft³
